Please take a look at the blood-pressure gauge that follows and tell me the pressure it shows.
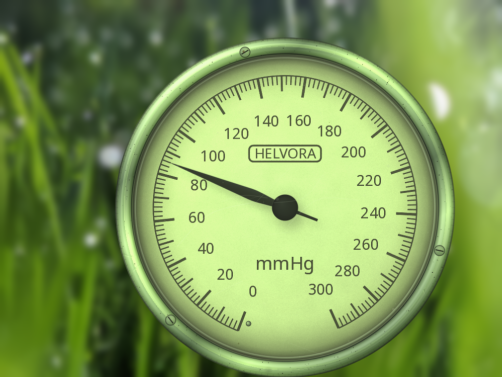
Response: 86 mmHg
